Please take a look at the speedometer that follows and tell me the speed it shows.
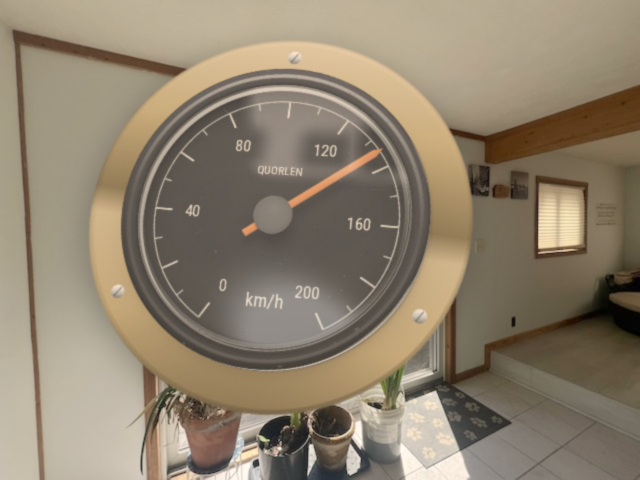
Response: 135 km/h
